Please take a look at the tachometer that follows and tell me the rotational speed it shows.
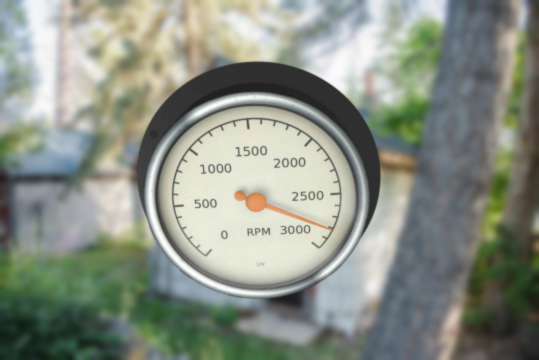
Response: 2800 rpm
